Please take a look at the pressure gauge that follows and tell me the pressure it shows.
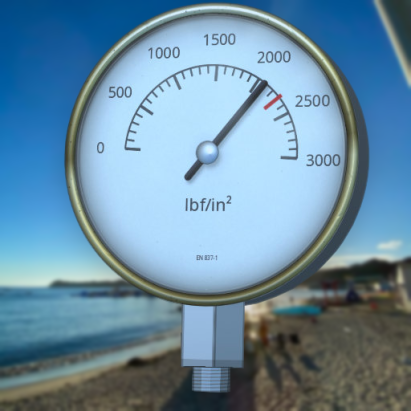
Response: 2100 psi
